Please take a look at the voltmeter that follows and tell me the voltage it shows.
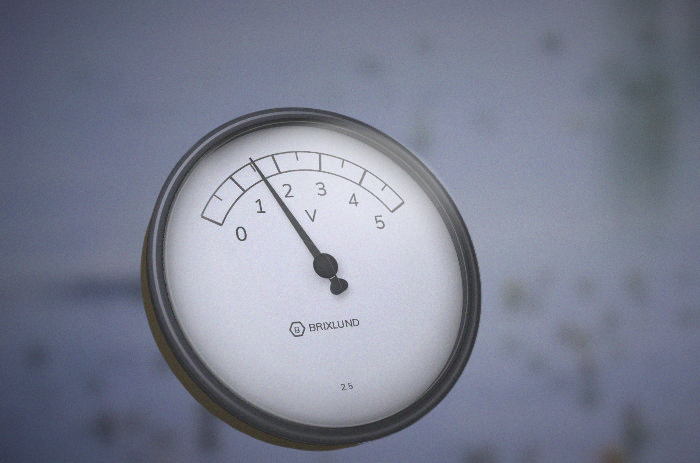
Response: 1.5 V
